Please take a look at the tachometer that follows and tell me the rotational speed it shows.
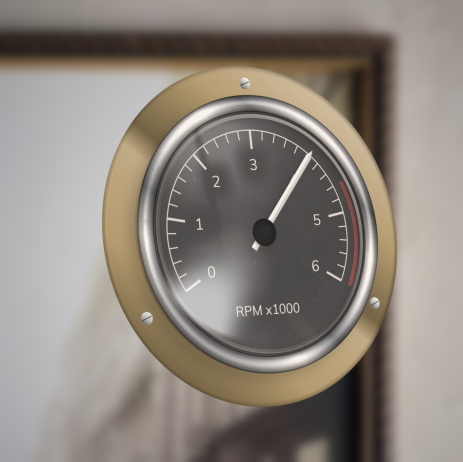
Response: 4000 rpm
